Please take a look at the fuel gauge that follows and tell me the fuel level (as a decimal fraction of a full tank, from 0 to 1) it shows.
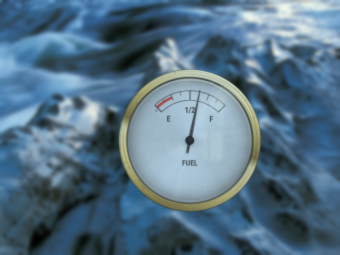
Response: 0.625
